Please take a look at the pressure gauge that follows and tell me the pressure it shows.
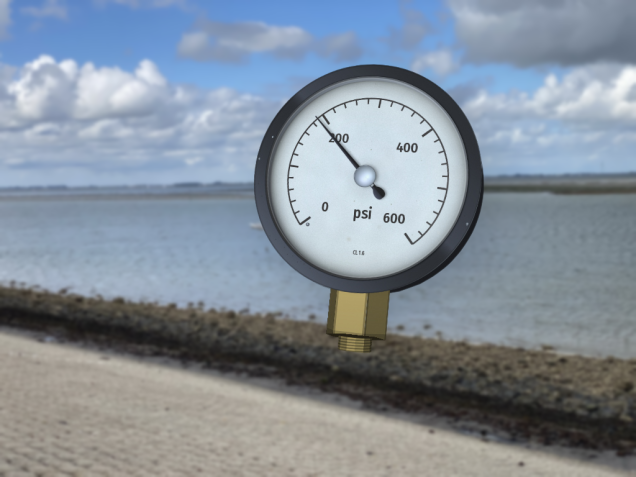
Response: 190 psi
